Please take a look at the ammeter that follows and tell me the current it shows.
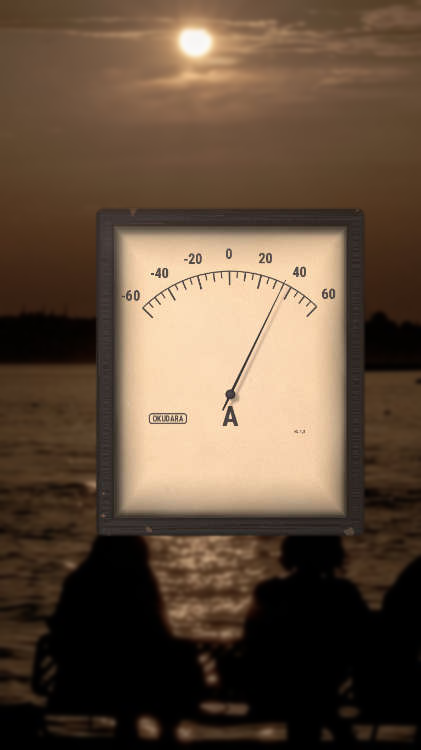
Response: 35 A
